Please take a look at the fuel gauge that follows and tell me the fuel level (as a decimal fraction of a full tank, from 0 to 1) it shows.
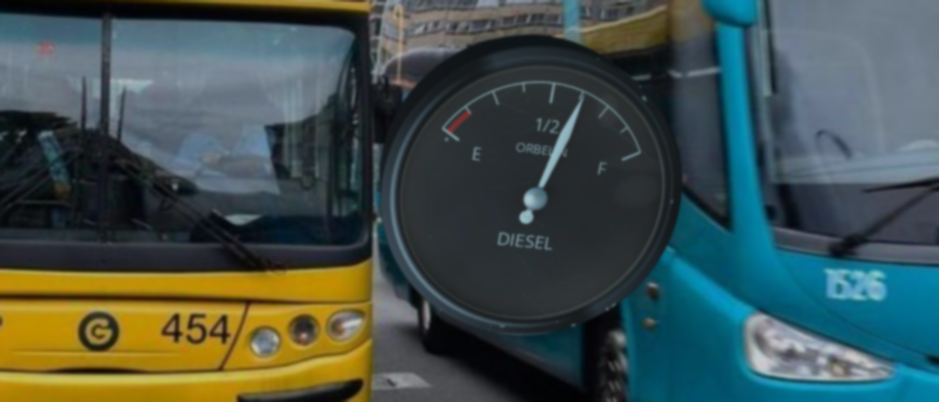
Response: 0.625
